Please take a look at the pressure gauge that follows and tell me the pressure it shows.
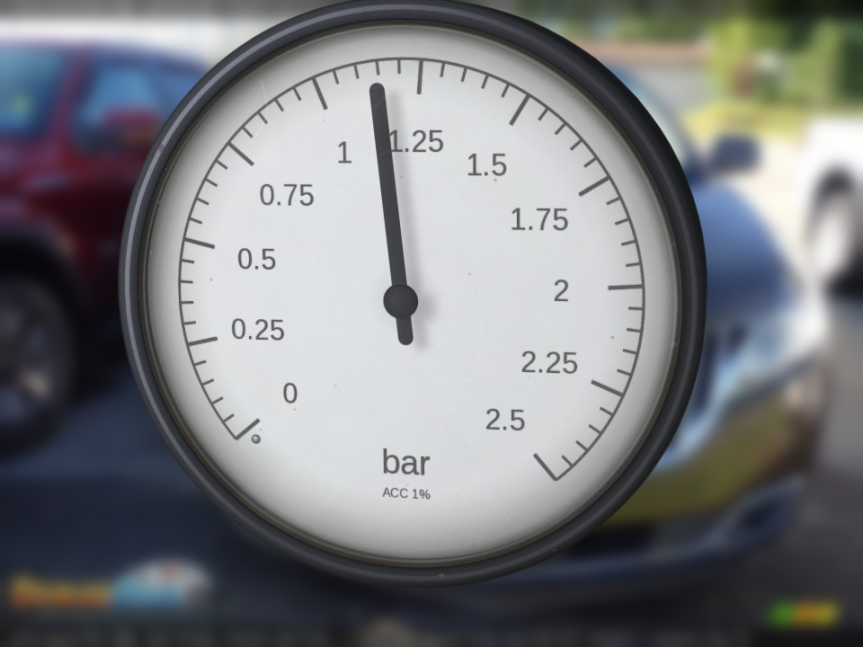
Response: 1.15 bar
